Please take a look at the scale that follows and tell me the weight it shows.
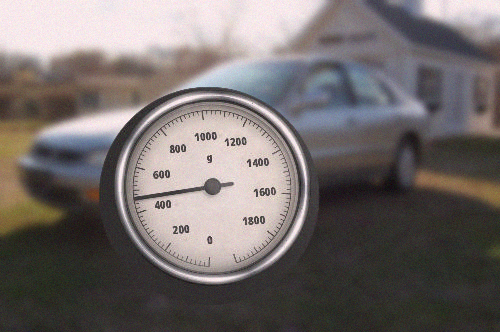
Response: 460 g
